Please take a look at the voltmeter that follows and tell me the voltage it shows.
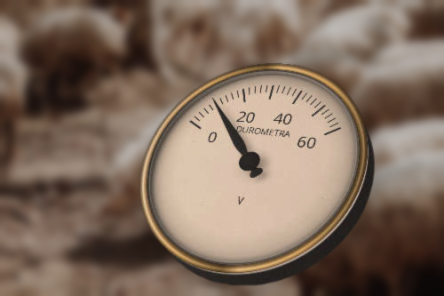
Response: 10 V
